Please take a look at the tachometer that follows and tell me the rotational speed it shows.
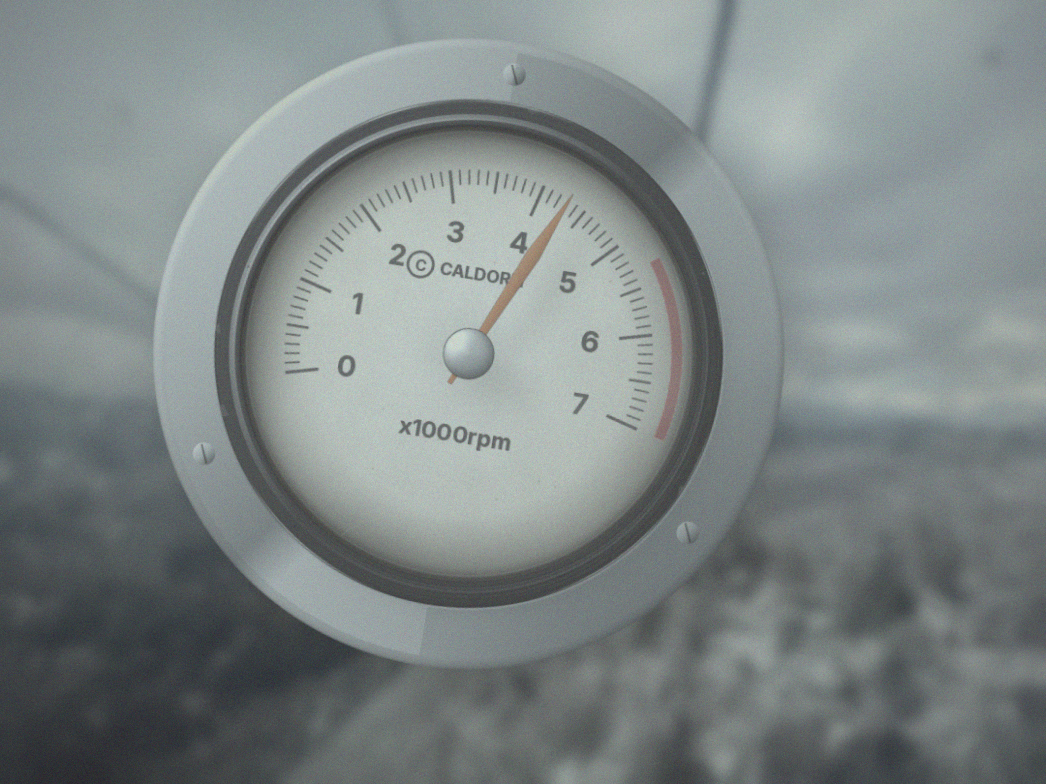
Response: 4300 rpm
